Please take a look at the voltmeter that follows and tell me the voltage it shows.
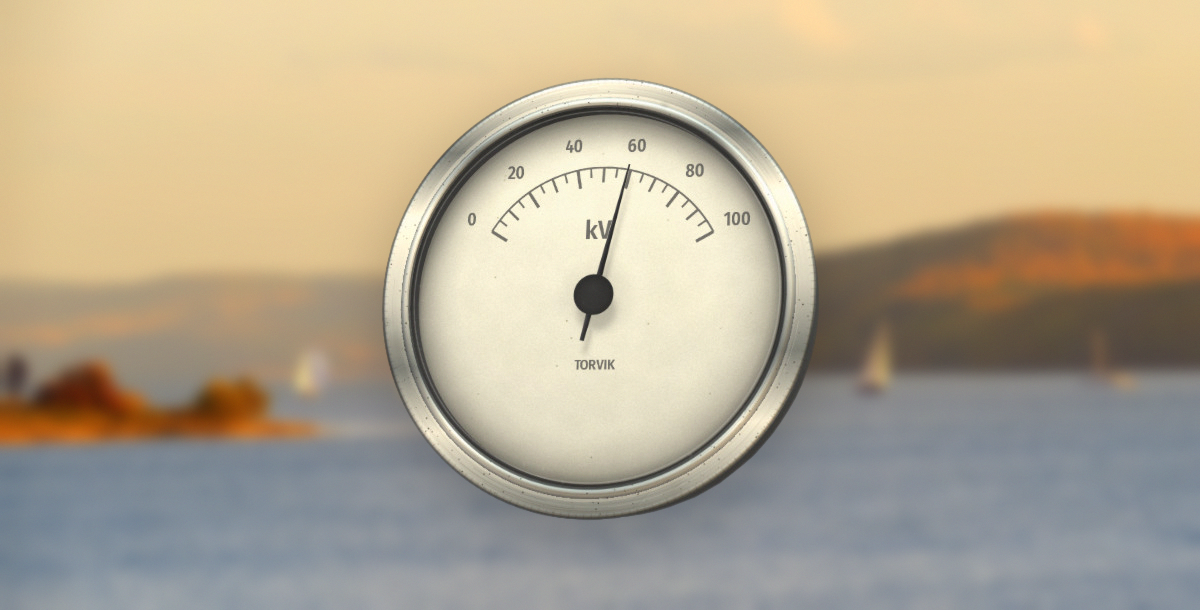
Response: 60 kV
